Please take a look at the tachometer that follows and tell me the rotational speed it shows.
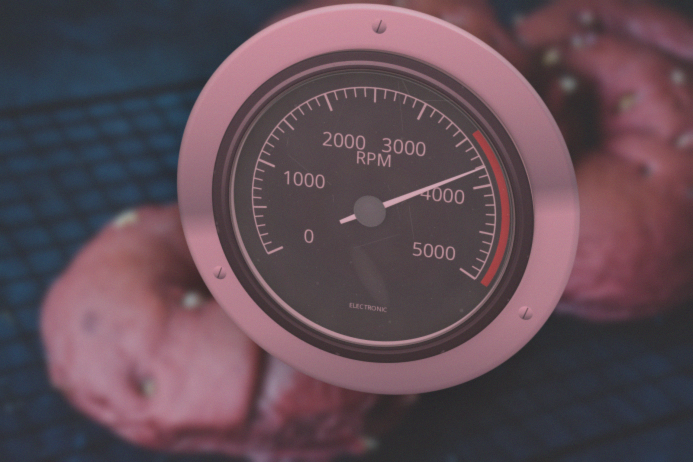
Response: 3800 rpm
